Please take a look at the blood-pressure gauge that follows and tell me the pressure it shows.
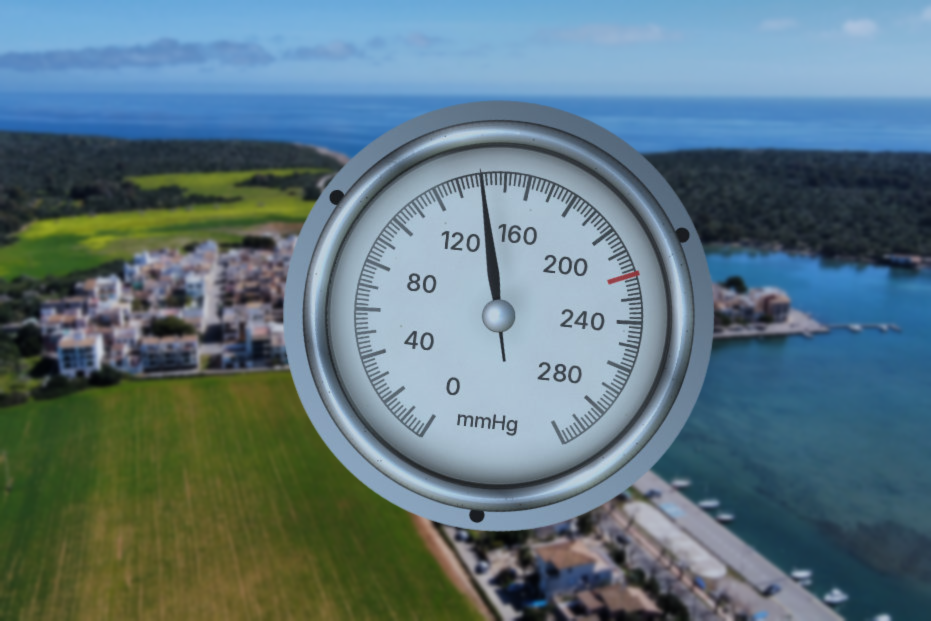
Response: 140 mmHg
